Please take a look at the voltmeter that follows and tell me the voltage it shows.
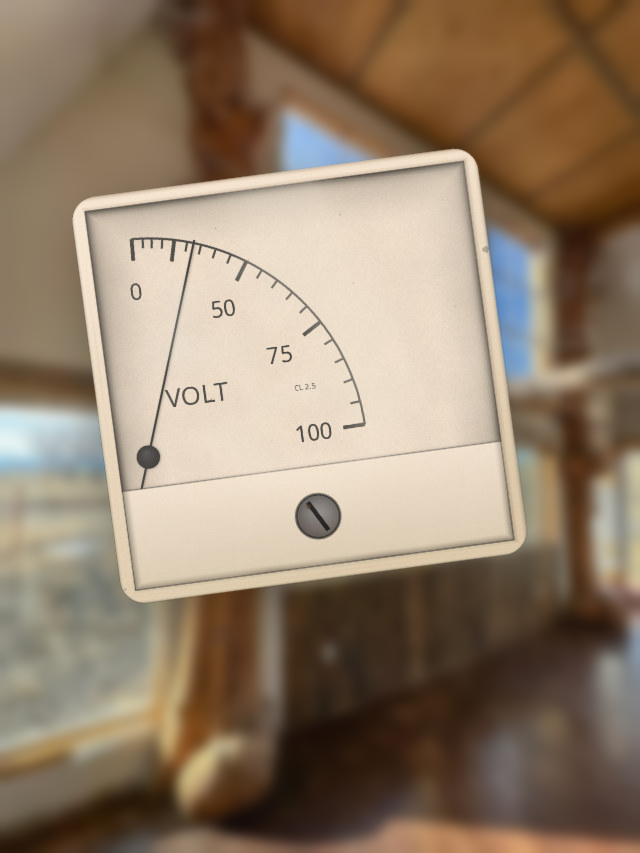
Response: 32.5 V
